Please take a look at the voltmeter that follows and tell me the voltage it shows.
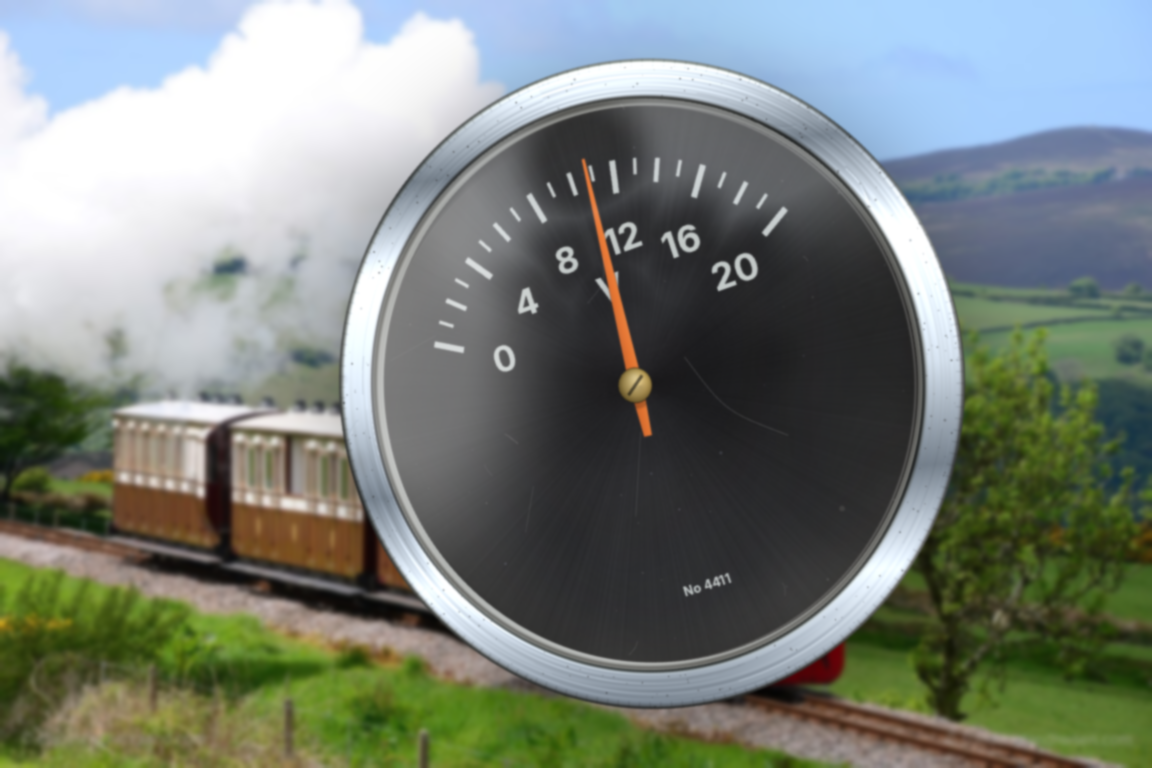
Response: 11 V
